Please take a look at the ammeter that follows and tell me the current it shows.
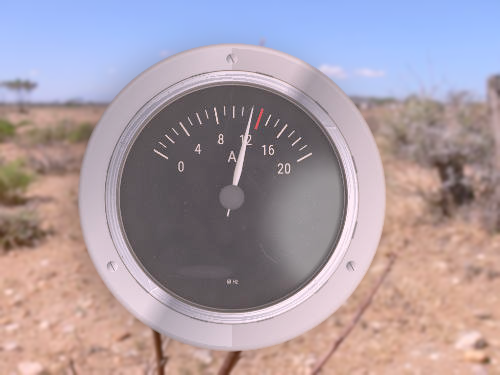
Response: 12 A
